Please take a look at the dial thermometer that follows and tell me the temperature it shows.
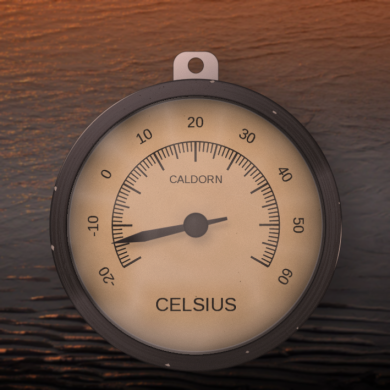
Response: -14 °C
